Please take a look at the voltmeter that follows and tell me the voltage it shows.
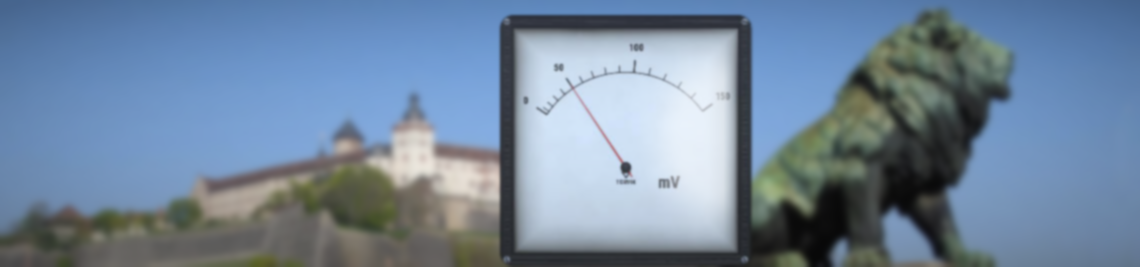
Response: 50 mV
